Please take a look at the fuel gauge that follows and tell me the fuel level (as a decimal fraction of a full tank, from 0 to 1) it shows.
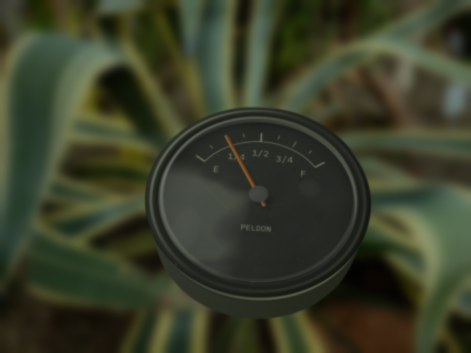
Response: 0.25
